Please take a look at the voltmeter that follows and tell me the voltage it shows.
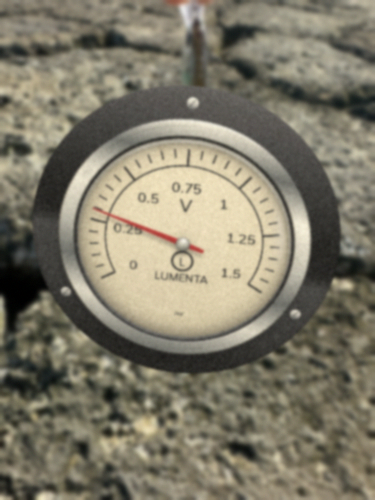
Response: 0.3 V
